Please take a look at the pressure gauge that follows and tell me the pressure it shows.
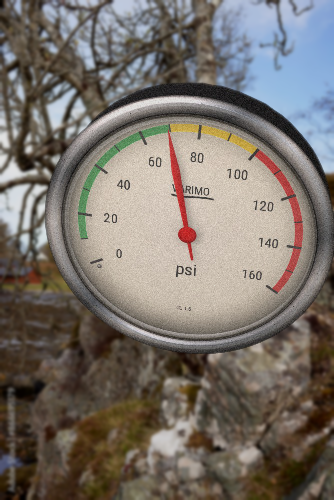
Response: 70 psi
